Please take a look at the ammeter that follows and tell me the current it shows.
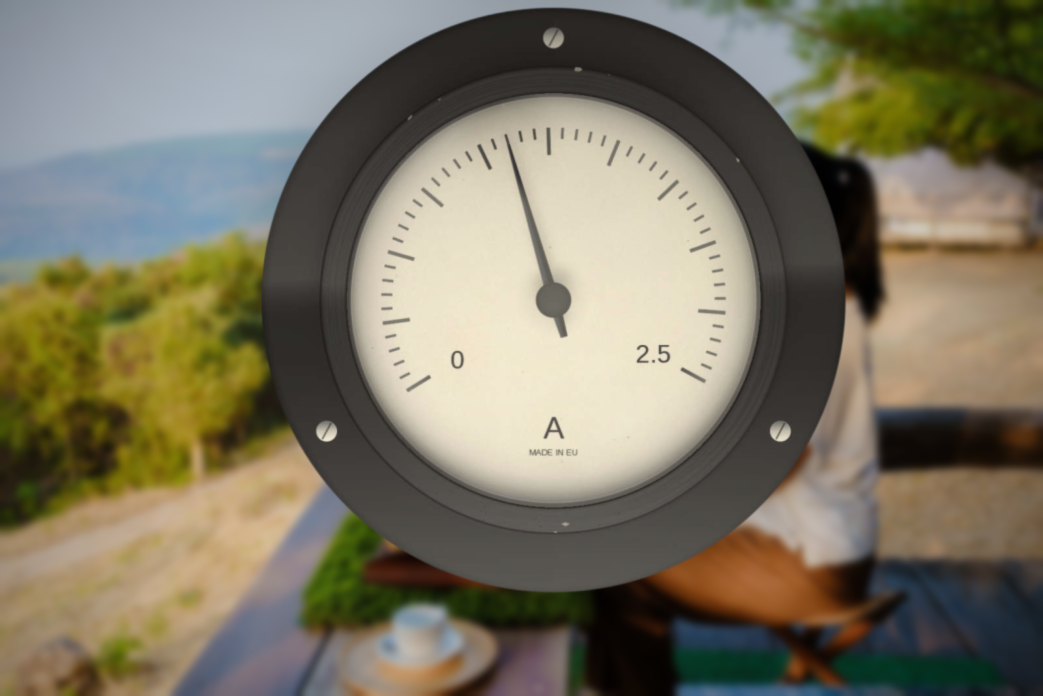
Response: 1.1 A
